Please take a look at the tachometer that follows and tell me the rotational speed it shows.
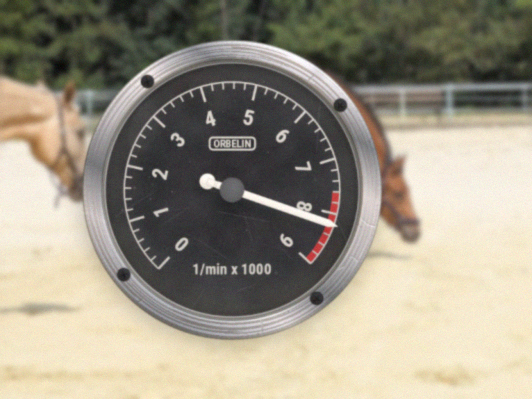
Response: 8200 rpm
